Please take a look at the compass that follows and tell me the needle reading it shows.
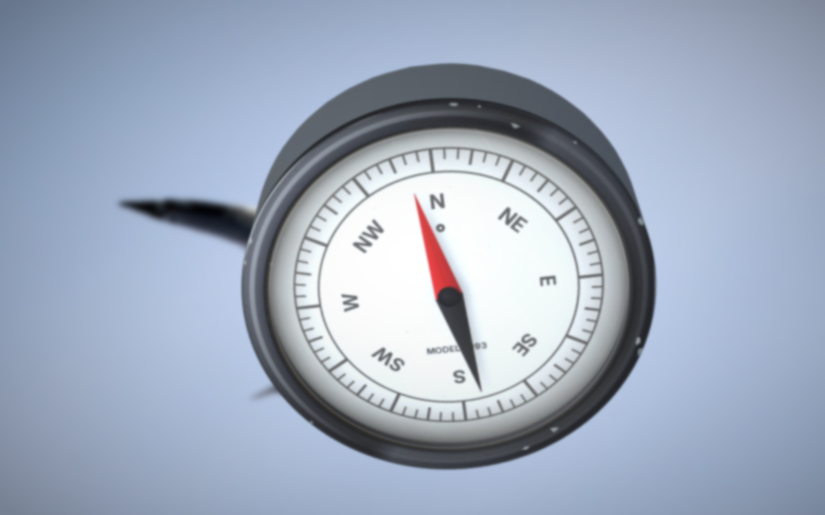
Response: 350 °
